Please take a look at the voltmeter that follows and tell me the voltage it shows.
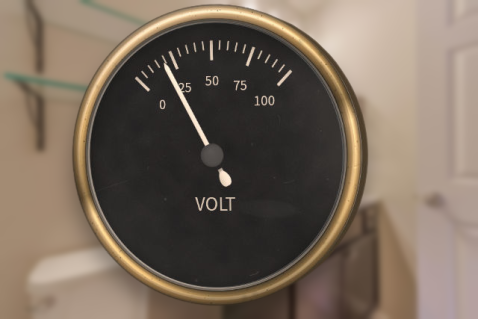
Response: 20 V
